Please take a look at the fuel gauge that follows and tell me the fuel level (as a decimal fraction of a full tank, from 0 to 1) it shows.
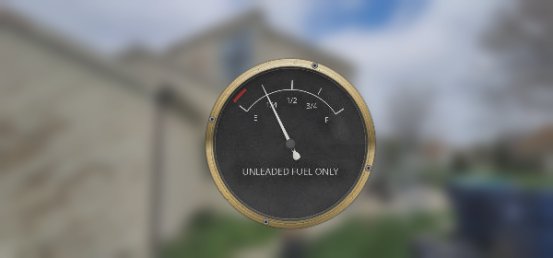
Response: 0.25
